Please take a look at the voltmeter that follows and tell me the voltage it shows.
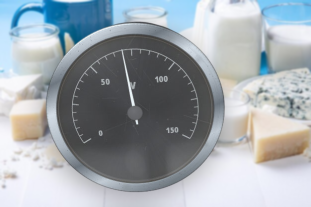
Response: 70 V
